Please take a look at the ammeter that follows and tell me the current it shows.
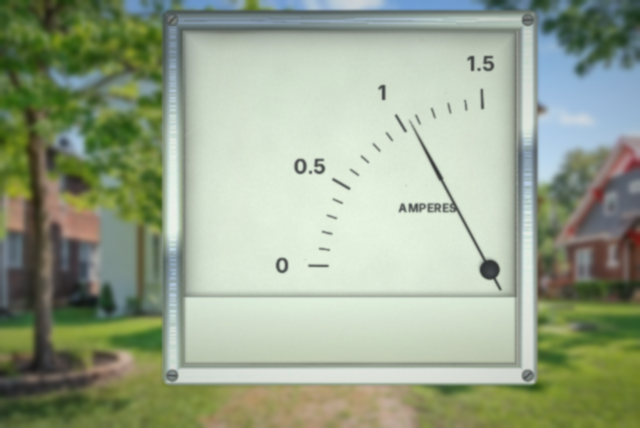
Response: 1.05 A
